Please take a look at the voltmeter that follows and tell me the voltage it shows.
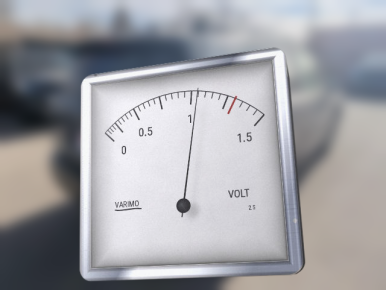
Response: 1.05 V
